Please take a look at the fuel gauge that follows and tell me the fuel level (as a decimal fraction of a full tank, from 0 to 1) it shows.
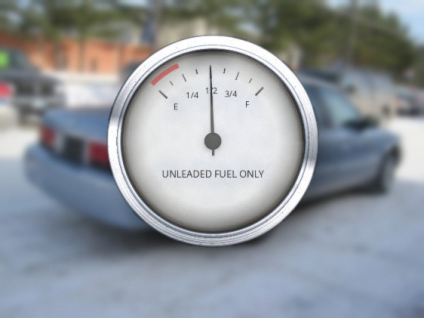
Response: 0.5
